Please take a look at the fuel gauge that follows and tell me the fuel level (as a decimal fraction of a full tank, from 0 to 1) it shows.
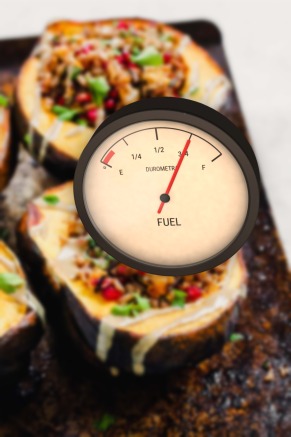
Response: 0.75
